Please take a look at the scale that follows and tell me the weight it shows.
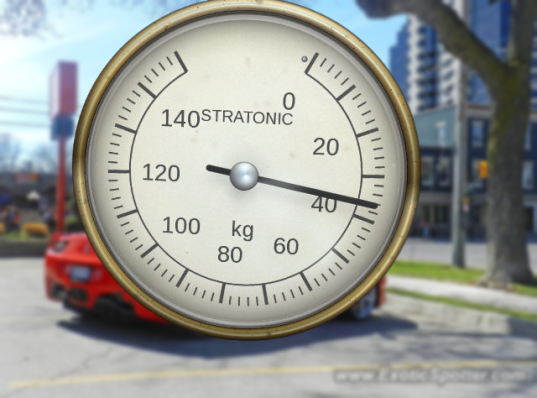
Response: 36 kg
